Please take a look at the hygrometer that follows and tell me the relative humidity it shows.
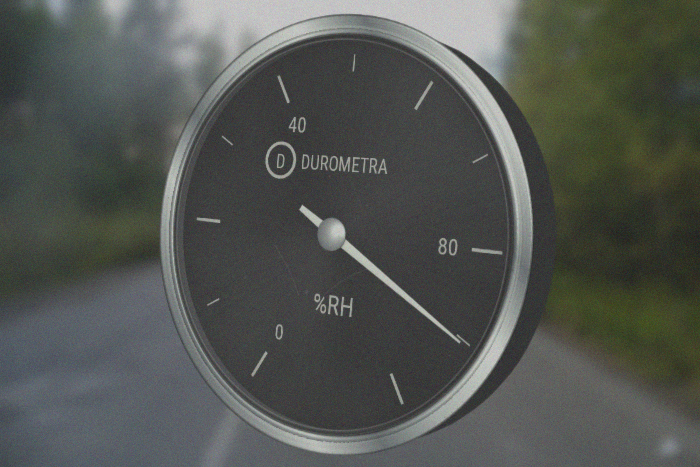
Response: 90 %
